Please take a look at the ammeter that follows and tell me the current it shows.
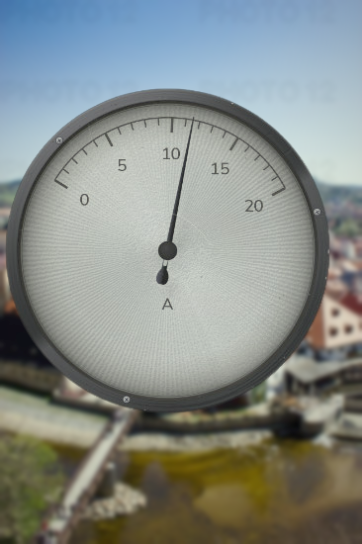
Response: 11.5 A
